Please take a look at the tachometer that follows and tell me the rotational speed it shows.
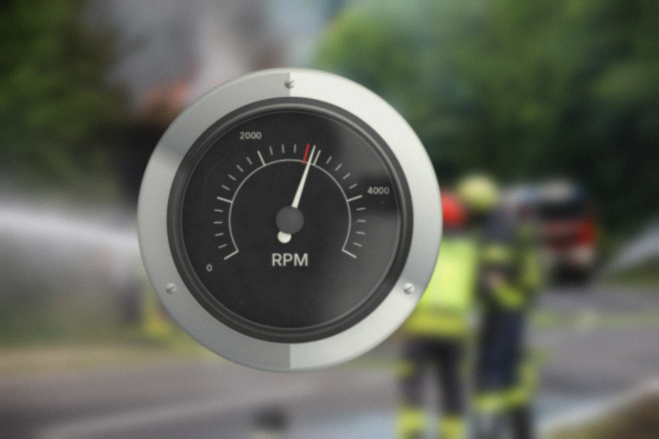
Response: 2900 rpm
